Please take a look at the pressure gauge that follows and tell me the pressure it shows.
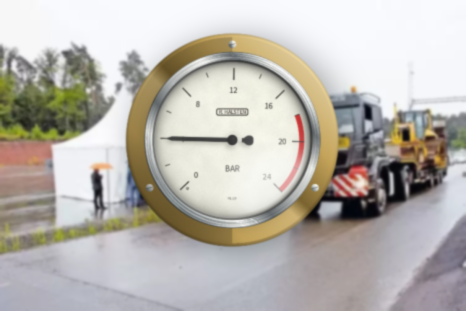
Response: 4 bar
